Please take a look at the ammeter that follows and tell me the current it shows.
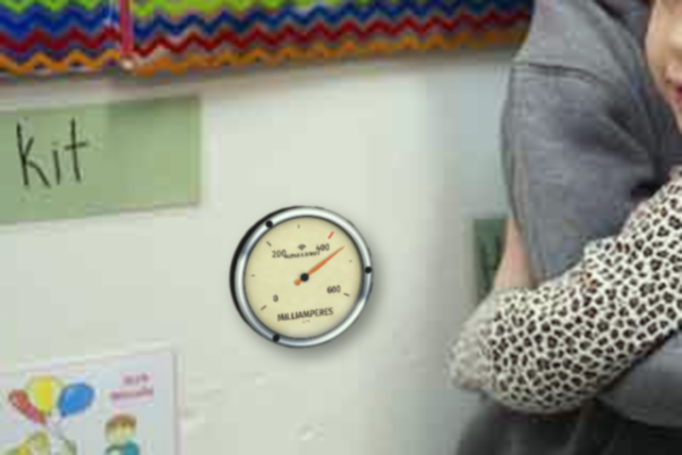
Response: 450 mA
